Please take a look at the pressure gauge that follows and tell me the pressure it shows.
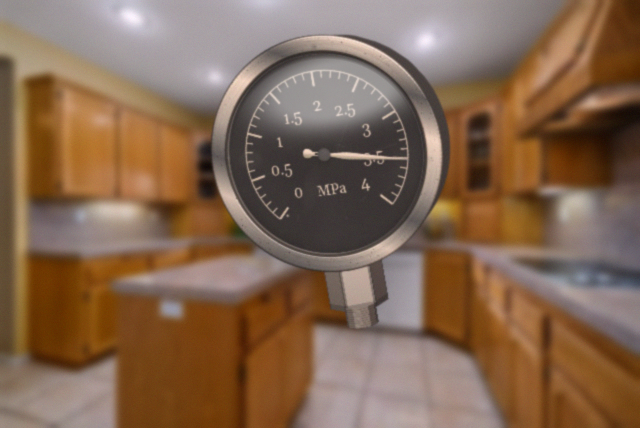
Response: 3.5 MPa
